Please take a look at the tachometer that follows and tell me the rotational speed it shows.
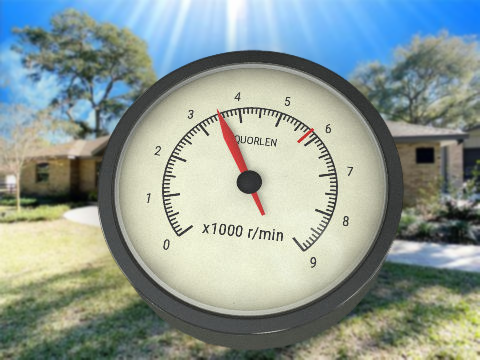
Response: 3500 rpm
